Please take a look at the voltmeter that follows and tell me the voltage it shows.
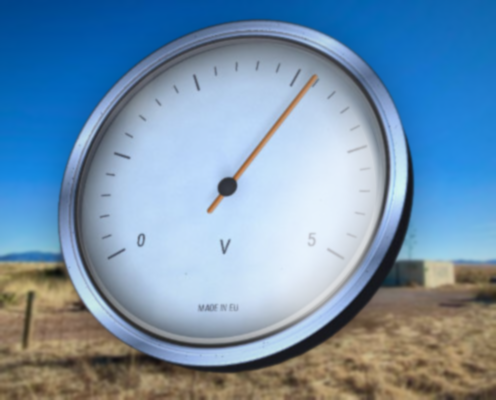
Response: 3.2 V
